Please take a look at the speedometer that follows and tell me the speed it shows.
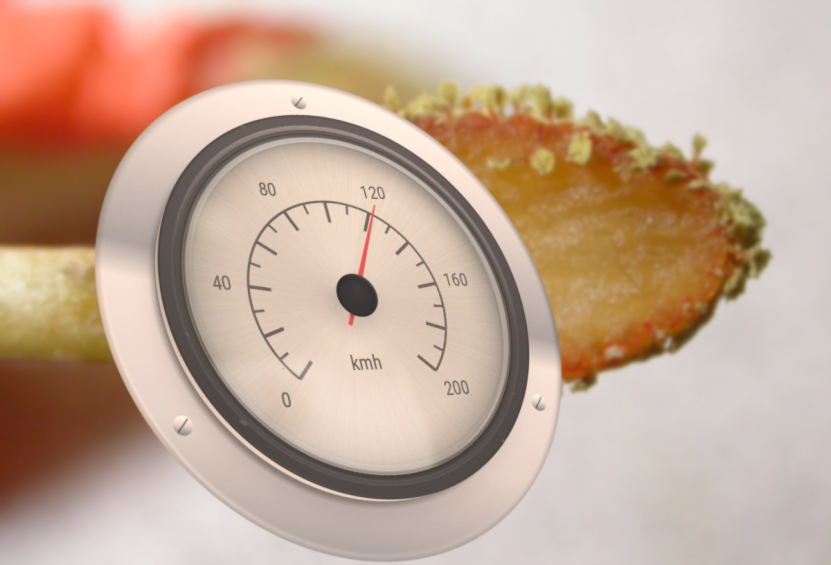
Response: 120 km/h
